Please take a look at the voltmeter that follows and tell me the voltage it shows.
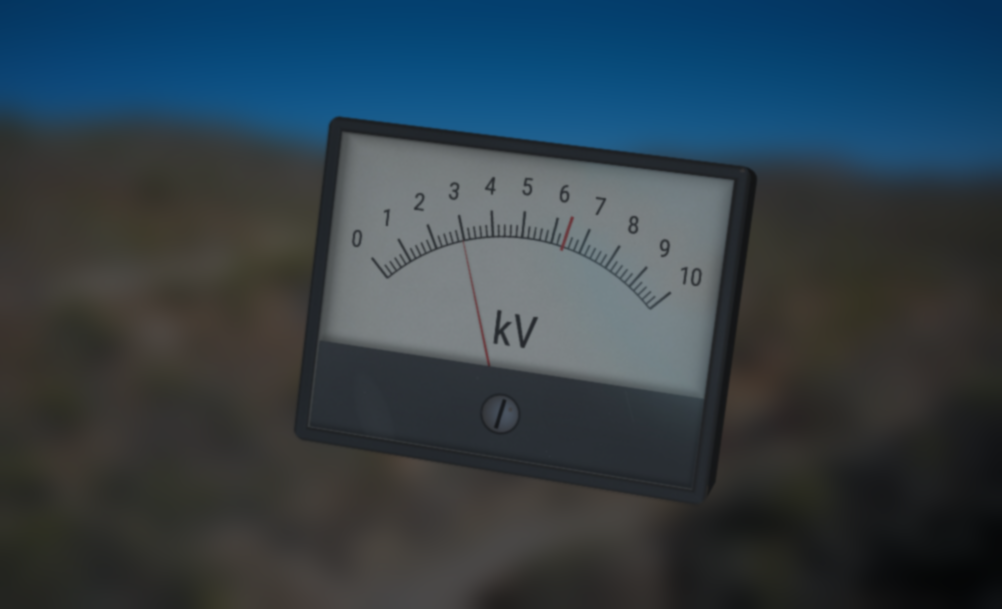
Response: 3 kV
